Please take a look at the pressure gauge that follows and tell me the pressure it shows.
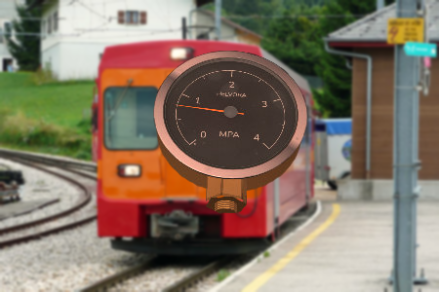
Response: 0.75 MPa
